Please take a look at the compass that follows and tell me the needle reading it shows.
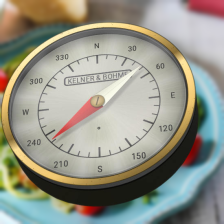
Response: 230 °
